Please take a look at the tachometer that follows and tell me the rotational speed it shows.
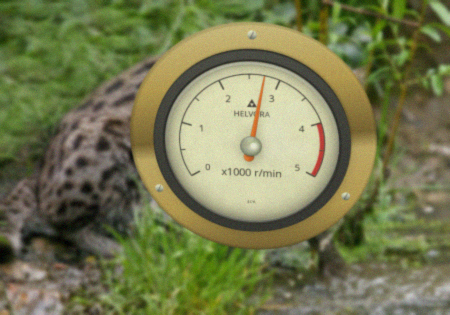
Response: 2750 rpm
